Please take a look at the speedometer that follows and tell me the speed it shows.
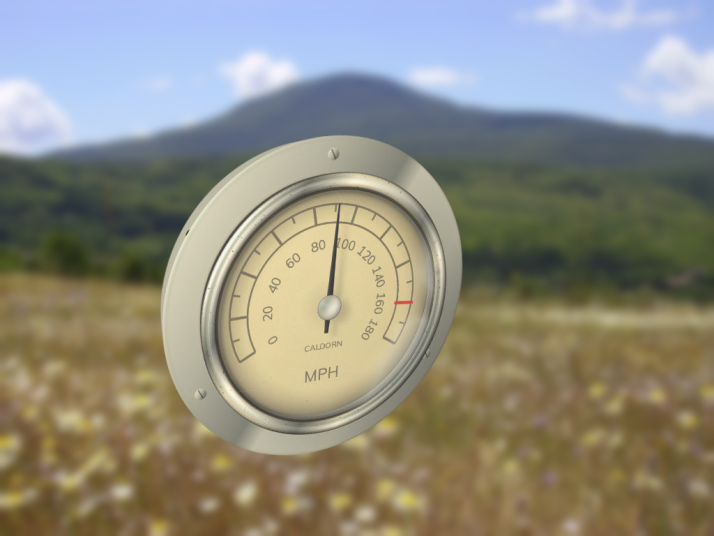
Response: 90 mph
